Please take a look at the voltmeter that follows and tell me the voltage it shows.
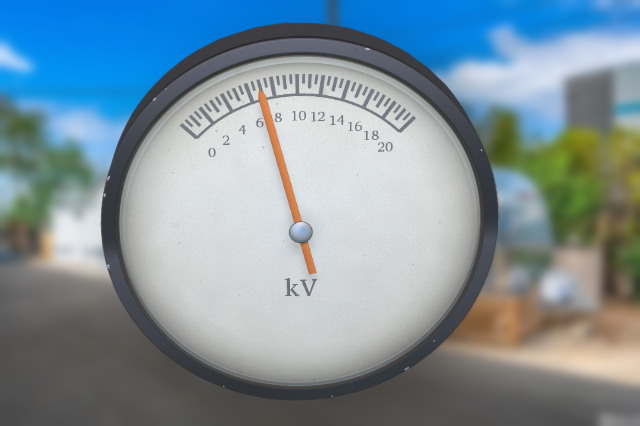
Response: 7 kV
